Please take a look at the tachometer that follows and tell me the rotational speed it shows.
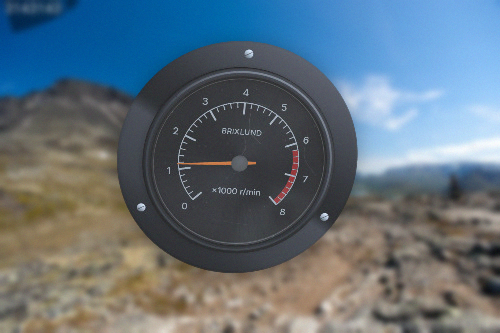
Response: 1200 rpm
